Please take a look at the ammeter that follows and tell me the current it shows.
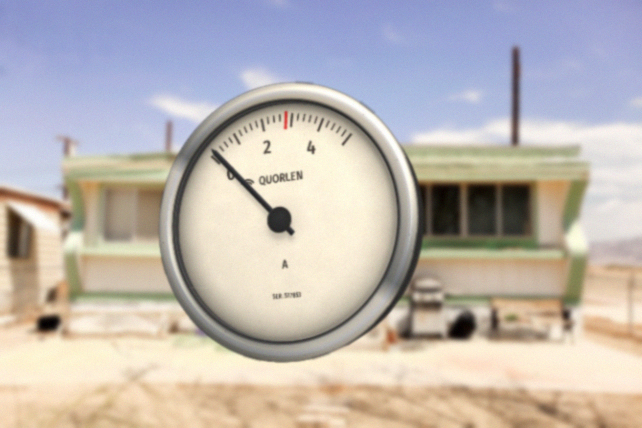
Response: 0.2 A
